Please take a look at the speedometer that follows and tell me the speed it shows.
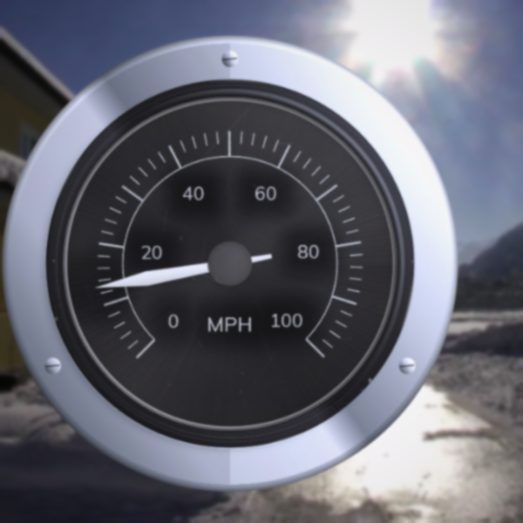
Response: 13 mph
